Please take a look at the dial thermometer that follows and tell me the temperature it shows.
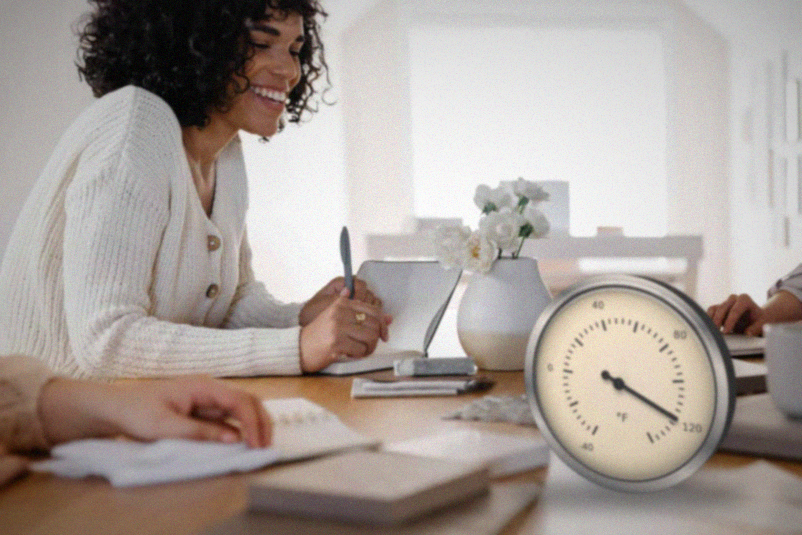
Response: 120 °F
